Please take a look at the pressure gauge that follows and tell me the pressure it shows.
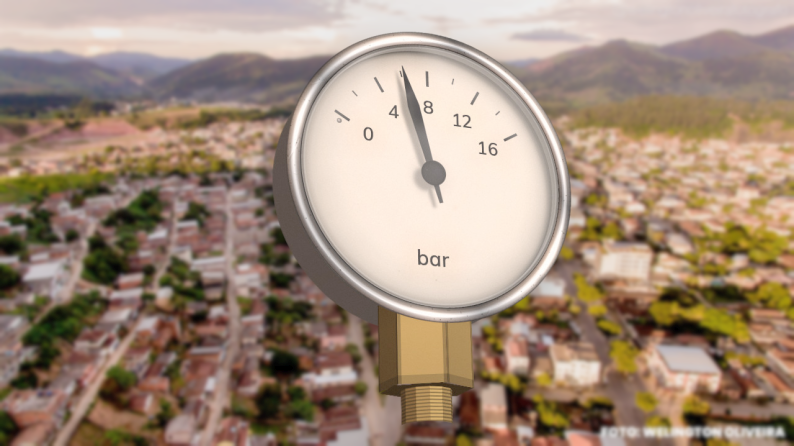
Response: 6 bar
